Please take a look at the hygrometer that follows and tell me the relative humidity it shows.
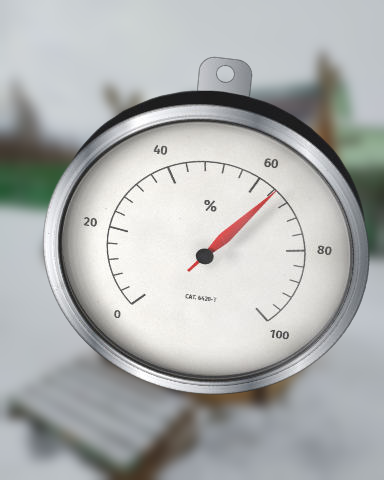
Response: 64 %
